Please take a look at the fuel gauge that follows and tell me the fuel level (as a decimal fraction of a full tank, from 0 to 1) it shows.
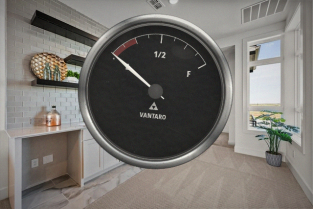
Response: 0
